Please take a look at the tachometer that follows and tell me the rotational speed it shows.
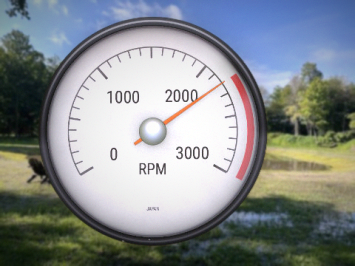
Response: 2200 rpm
